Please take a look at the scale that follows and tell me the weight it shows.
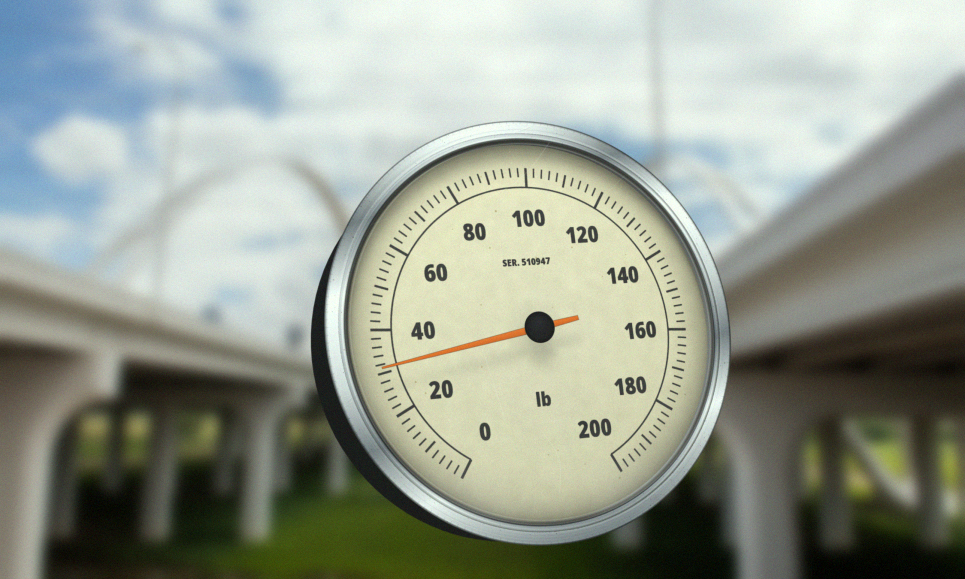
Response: 31 lb
